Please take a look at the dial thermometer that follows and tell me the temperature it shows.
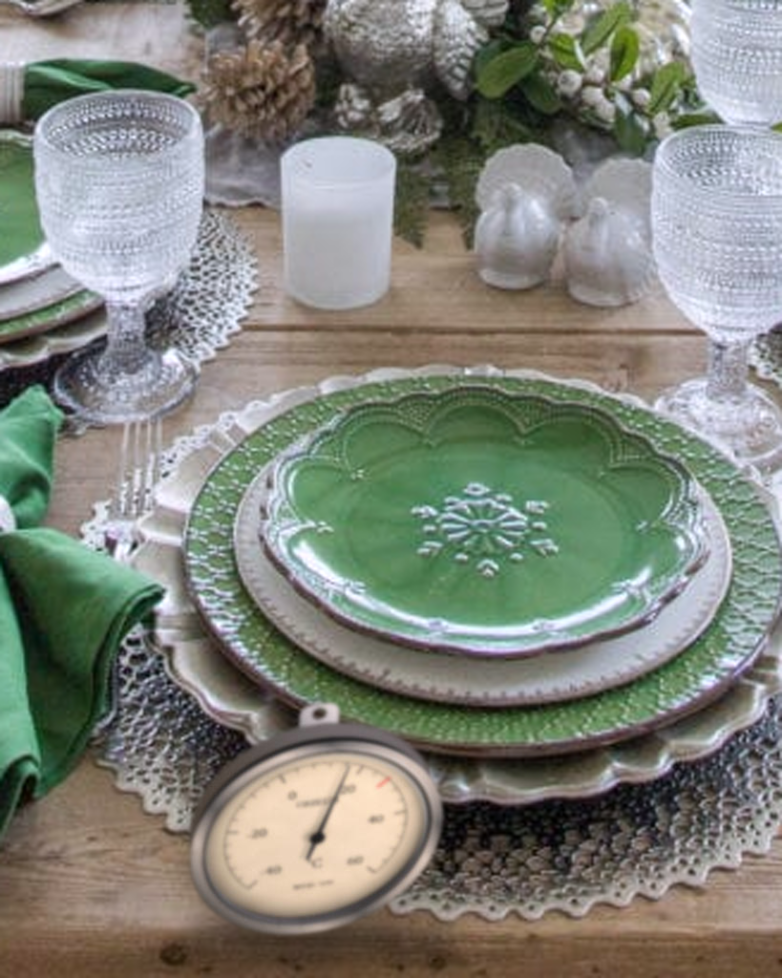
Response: 16 °C
